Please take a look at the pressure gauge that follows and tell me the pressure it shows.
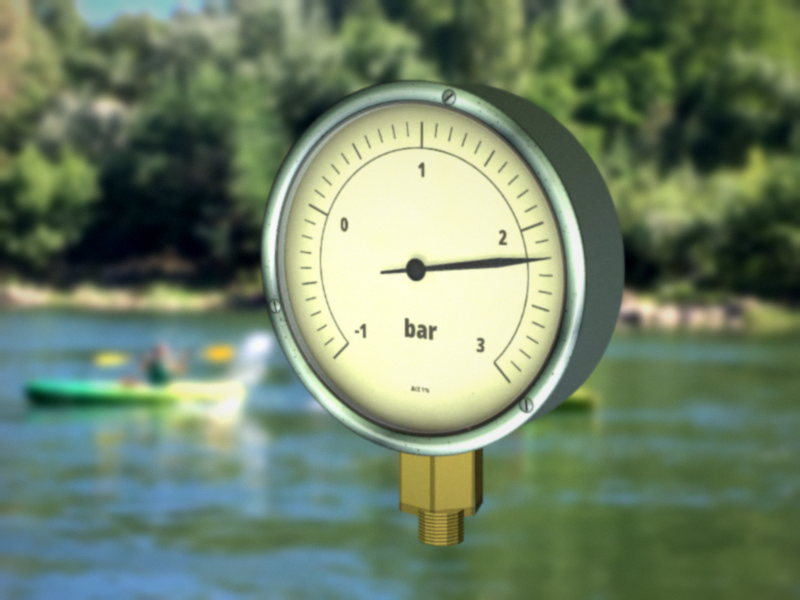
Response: 2.2 bar
